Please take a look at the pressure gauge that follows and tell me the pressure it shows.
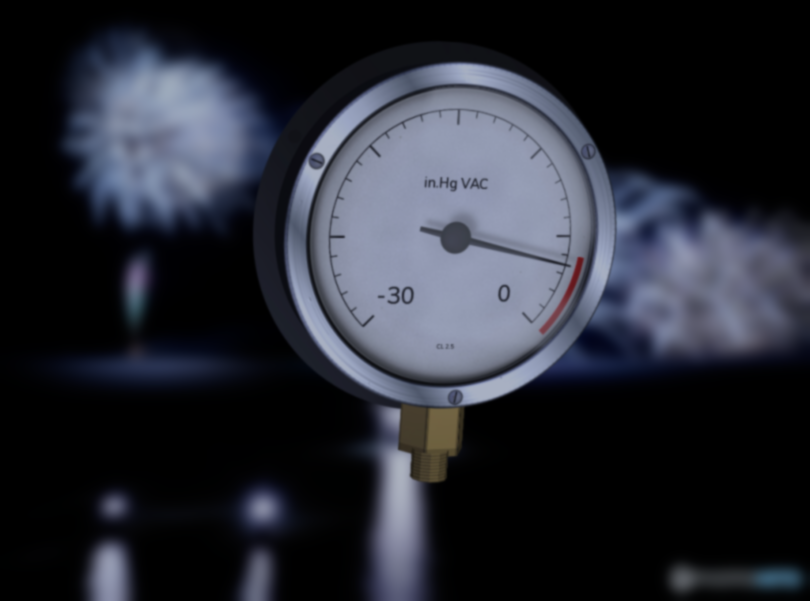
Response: -3.5 inHg
